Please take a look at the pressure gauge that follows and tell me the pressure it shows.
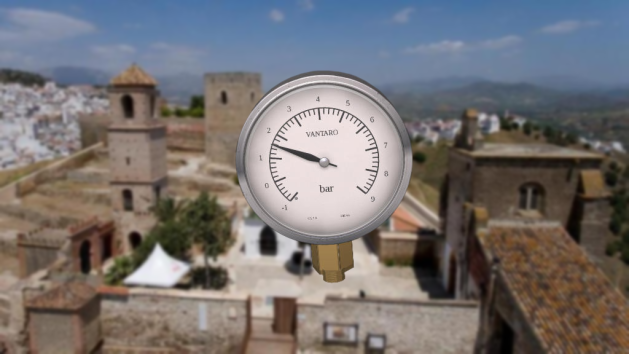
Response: 1.6 bar
